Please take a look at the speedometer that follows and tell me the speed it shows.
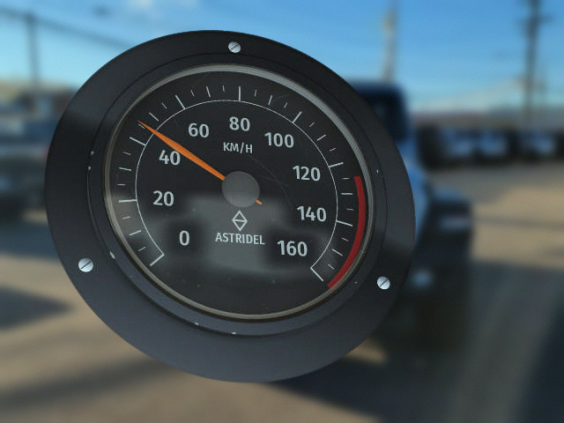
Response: 45 km/h
